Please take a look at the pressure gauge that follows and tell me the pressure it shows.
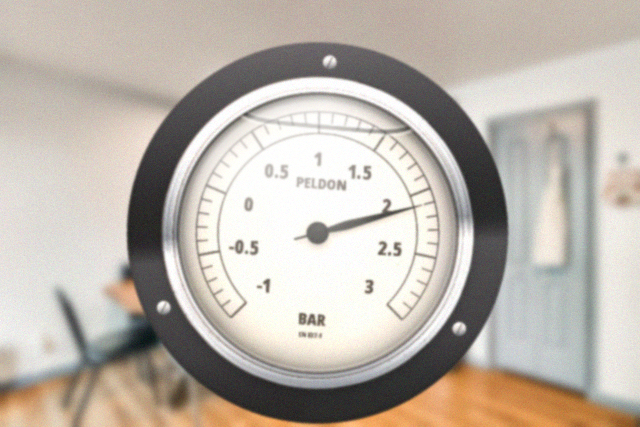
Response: 2.1 bar
